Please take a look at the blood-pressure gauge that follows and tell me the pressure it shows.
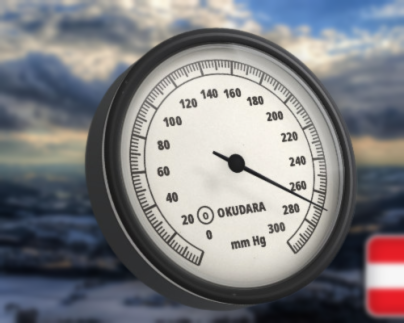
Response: 270 mmHg
